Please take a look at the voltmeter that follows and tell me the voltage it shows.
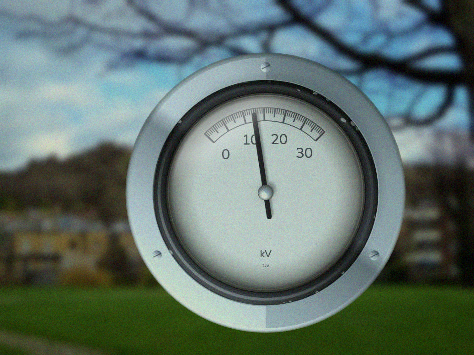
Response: 12.5 kV
